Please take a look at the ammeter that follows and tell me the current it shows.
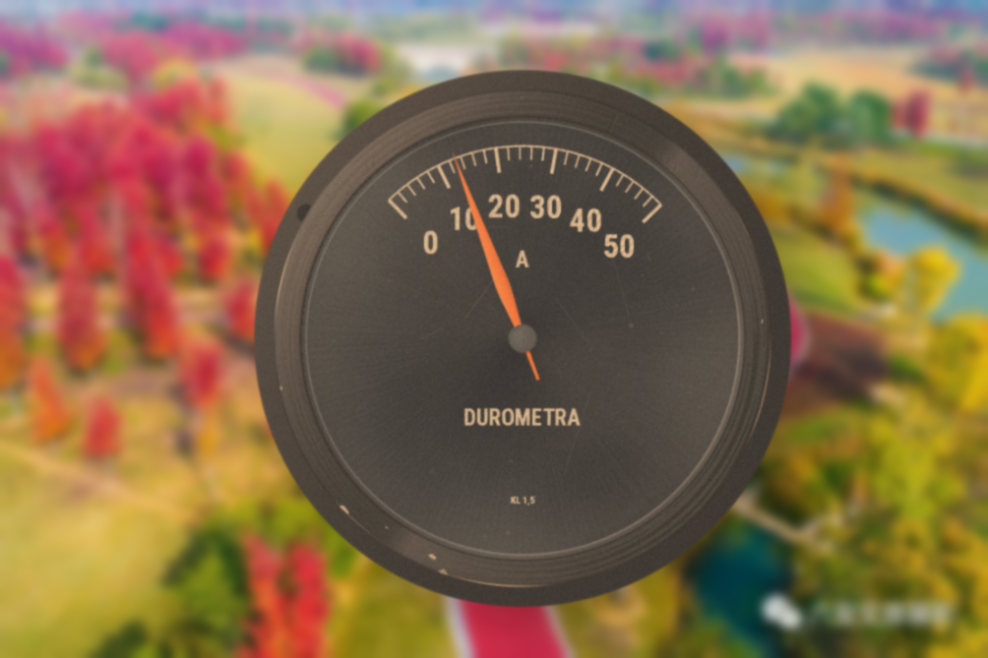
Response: 13 A
